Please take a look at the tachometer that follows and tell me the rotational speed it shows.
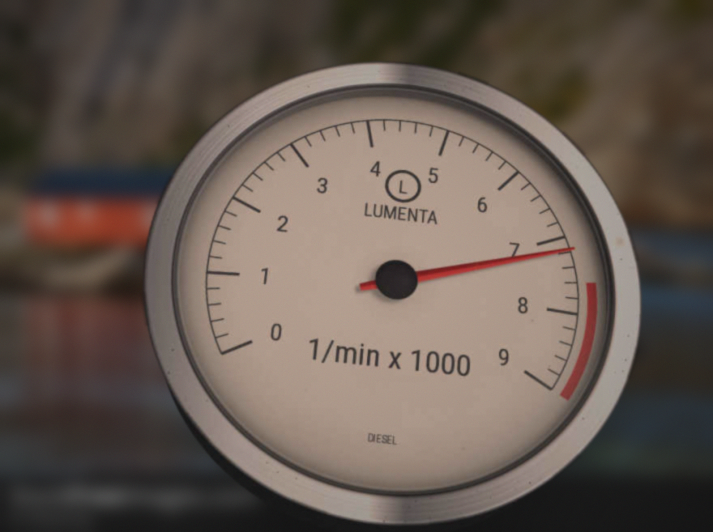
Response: 7200 rpm
